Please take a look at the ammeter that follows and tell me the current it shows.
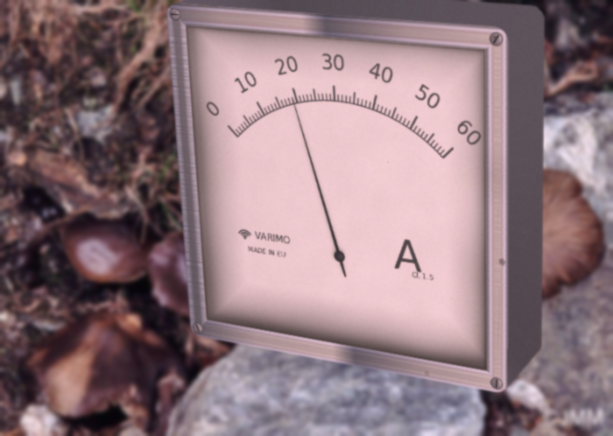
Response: 20 A
